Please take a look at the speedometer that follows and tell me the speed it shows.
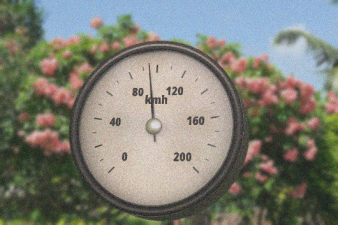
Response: 95 km/h
